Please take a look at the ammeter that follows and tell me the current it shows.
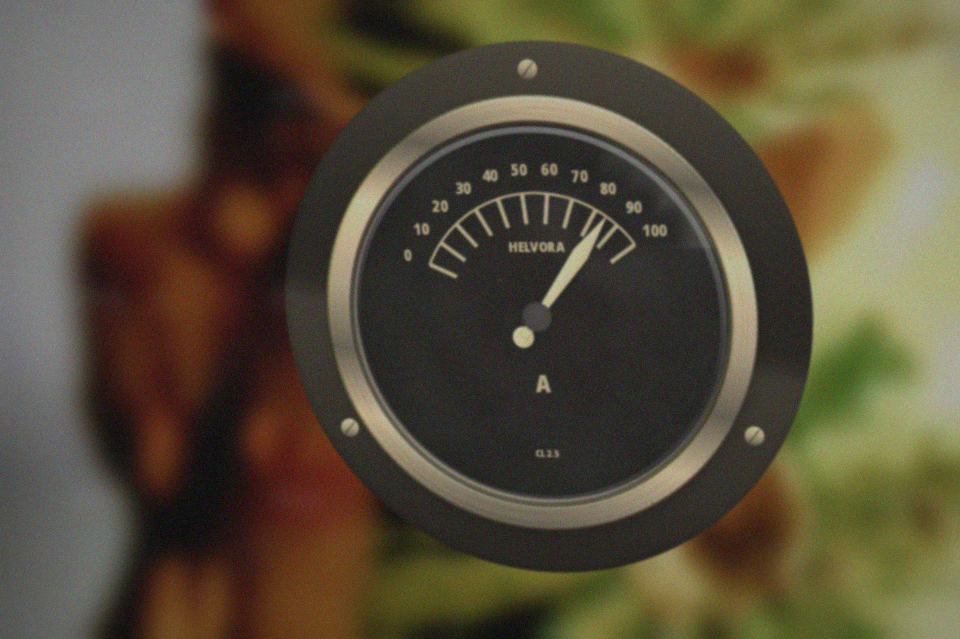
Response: 85 A
